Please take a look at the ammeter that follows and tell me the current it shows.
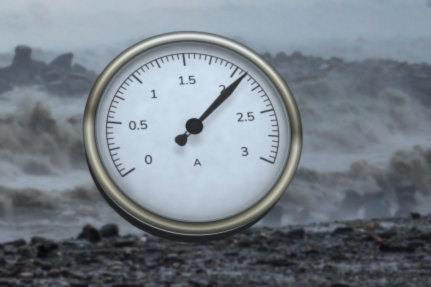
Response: 2.1 A
